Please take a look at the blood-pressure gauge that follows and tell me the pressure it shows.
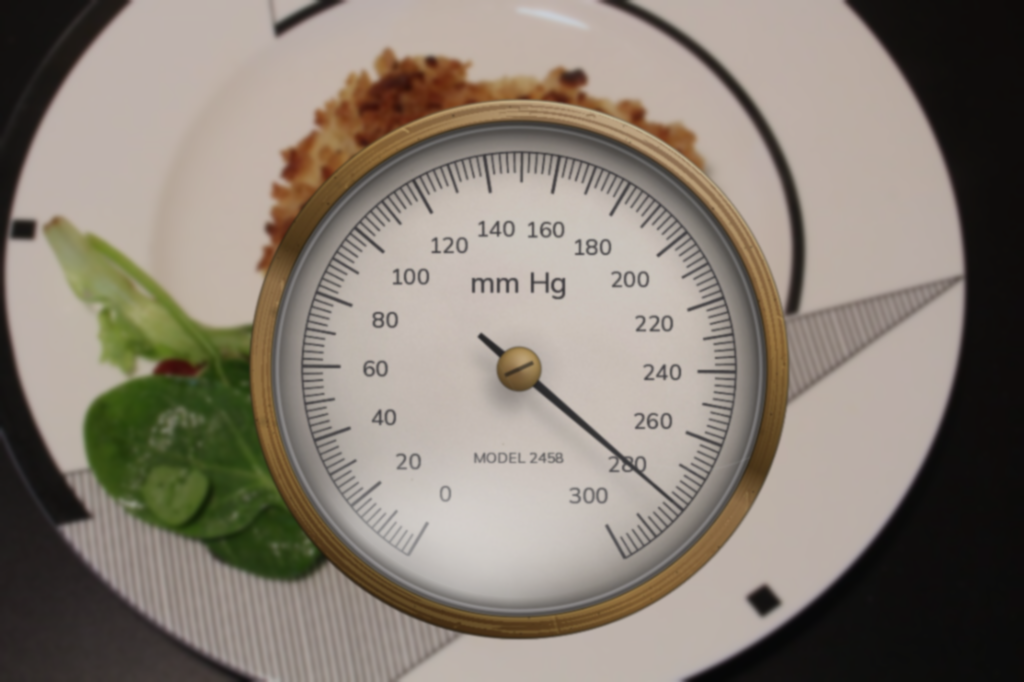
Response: 280 mmHg
